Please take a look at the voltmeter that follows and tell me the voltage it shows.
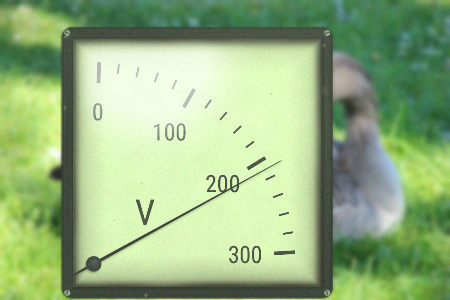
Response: 210 V
